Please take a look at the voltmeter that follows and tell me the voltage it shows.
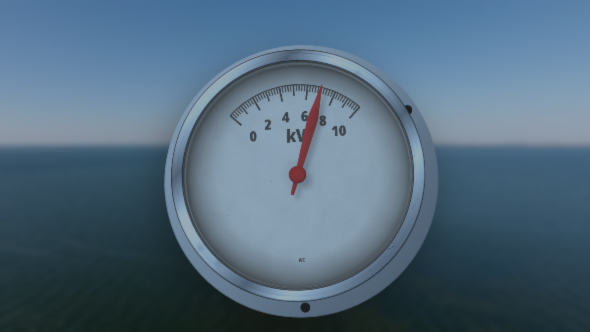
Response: 7 kV
